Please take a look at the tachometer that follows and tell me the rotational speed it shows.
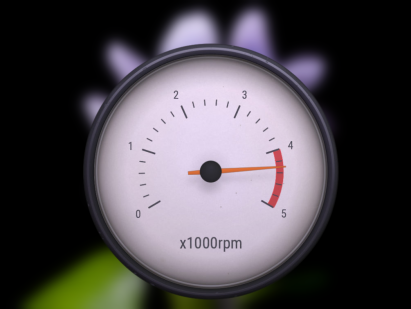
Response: 4300 rpm
